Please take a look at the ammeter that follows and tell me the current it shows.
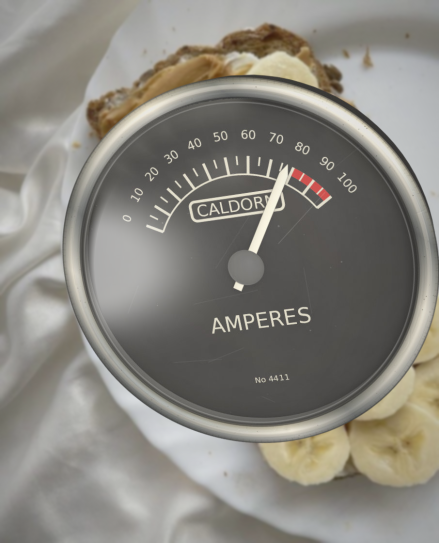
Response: 77.5 A
